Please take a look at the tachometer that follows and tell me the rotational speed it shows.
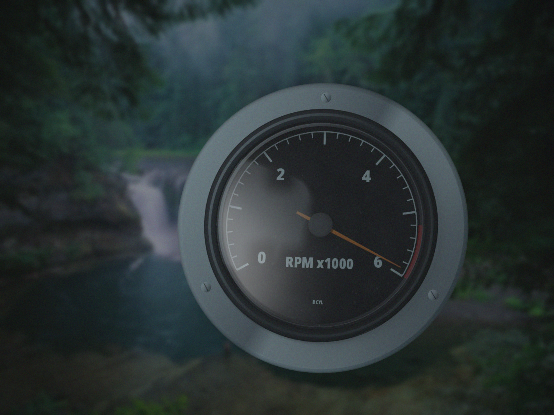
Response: 5900 rpm
